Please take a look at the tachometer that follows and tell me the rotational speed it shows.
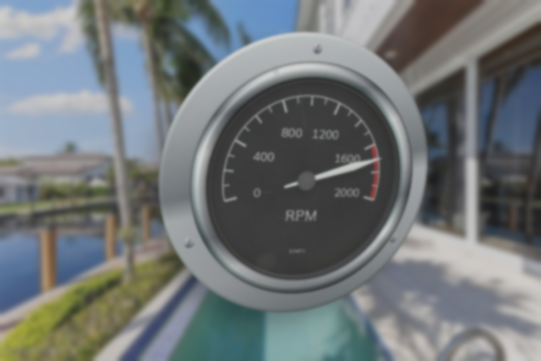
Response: 1700 rpm
